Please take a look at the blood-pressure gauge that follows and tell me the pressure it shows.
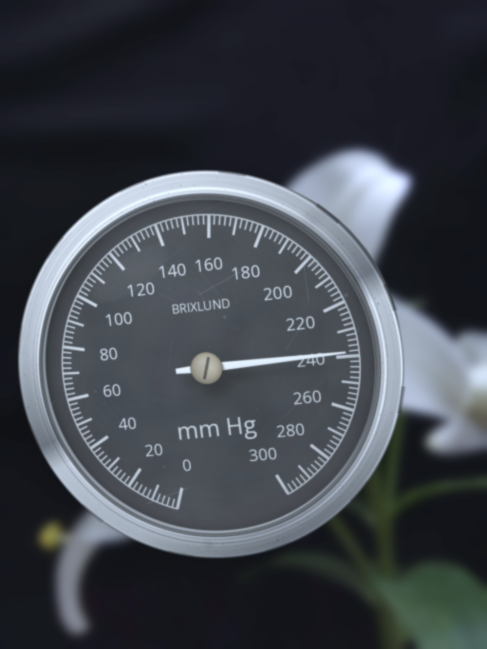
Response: 238 mmHg
